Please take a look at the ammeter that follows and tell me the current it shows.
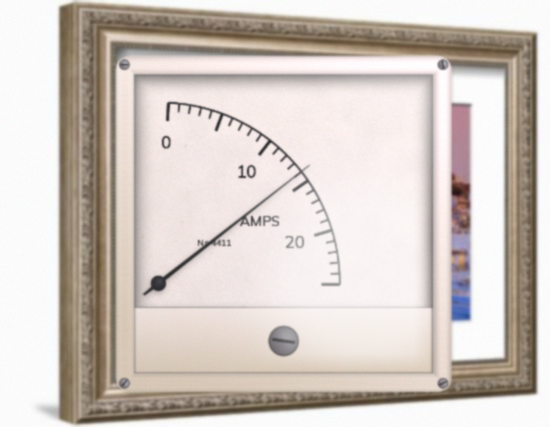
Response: 14 A
